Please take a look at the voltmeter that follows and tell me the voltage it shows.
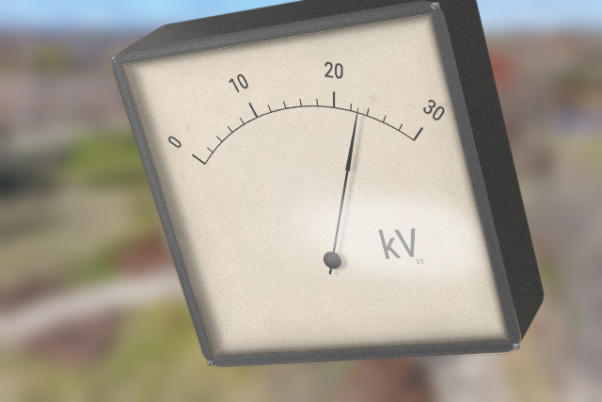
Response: 23 kV
